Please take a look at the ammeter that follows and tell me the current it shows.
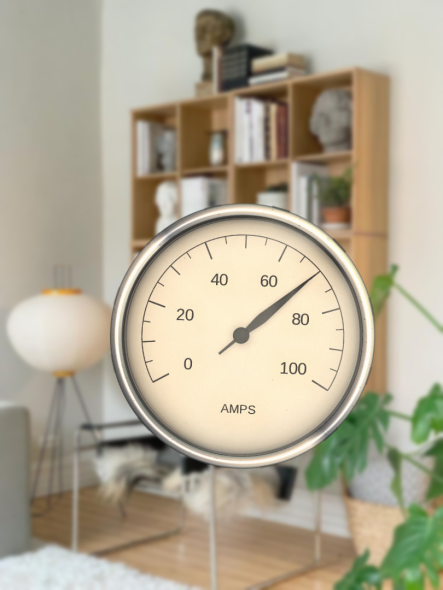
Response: 70 A
